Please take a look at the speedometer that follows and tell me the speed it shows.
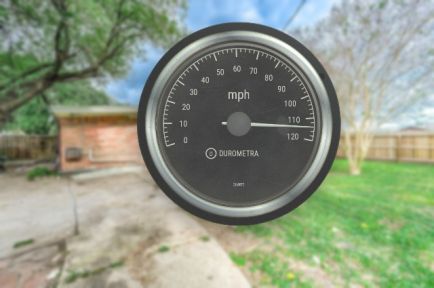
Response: 114 mph
